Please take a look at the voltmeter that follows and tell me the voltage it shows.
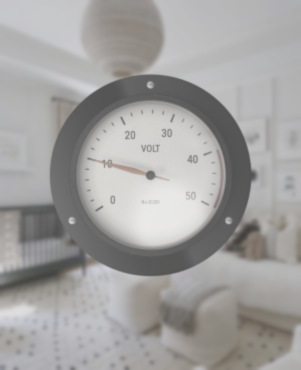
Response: 10 V
